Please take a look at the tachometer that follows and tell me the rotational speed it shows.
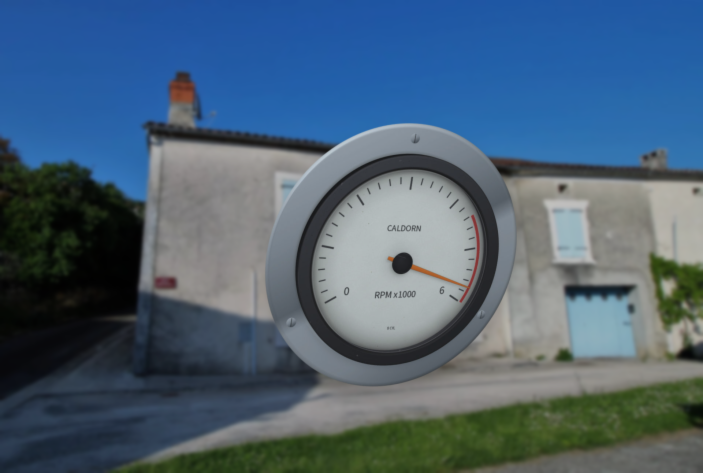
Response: 5700 rpm
